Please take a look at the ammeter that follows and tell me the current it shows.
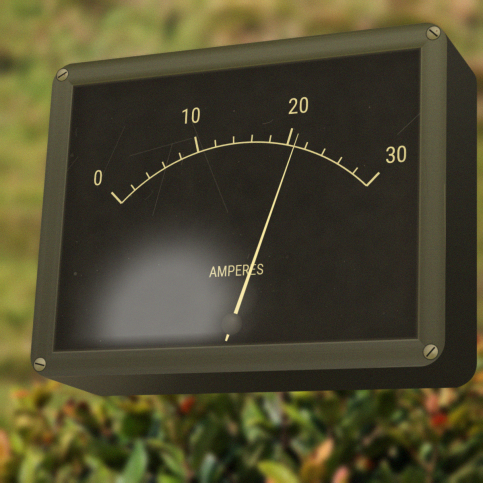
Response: 21 A
